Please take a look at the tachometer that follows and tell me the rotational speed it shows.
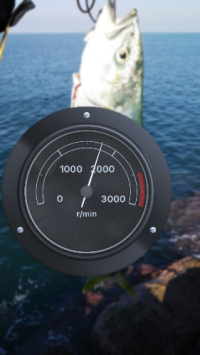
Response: 1750 rpm
